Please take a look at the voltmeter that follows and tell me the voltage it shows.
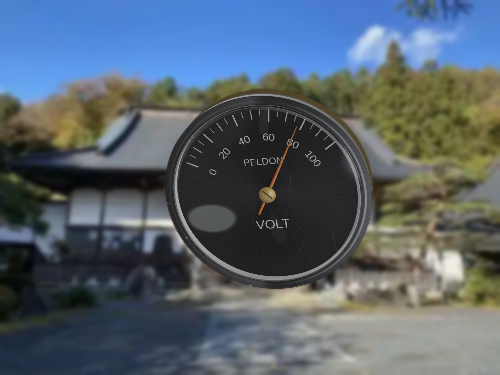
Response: 77.5 V
